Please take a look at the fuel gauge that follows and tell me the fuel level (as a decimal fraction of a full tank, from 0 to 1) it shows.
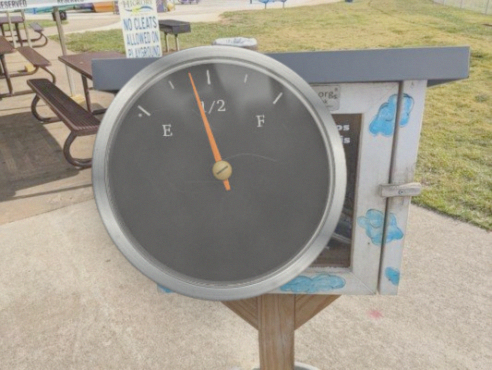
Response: 0.375
